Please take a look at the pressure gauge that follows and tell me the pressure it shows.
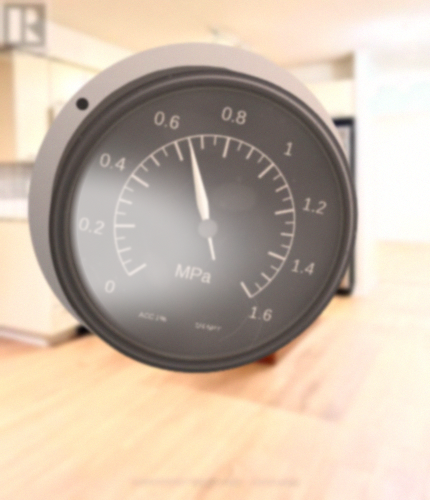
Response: 0.65 MPa
